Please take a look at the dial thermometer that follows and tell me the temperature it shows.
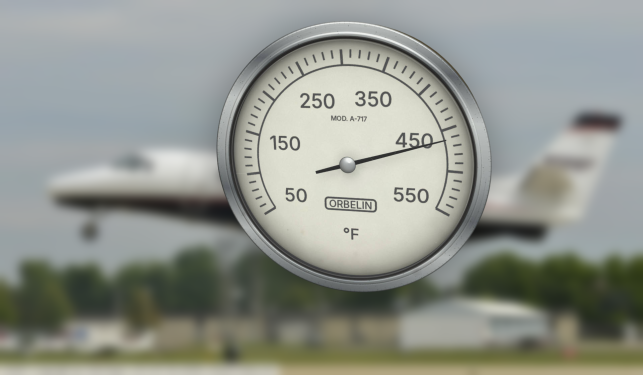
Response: 460 °F
